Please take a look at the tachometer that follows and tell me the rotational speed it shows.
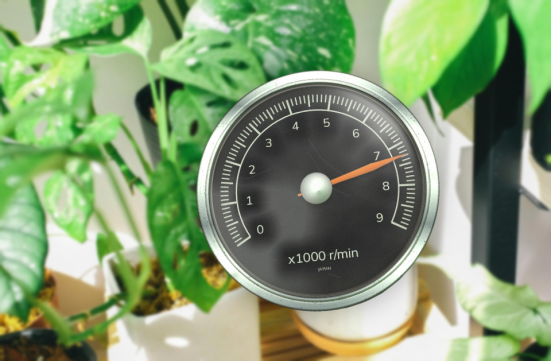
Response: 7300 rpm
